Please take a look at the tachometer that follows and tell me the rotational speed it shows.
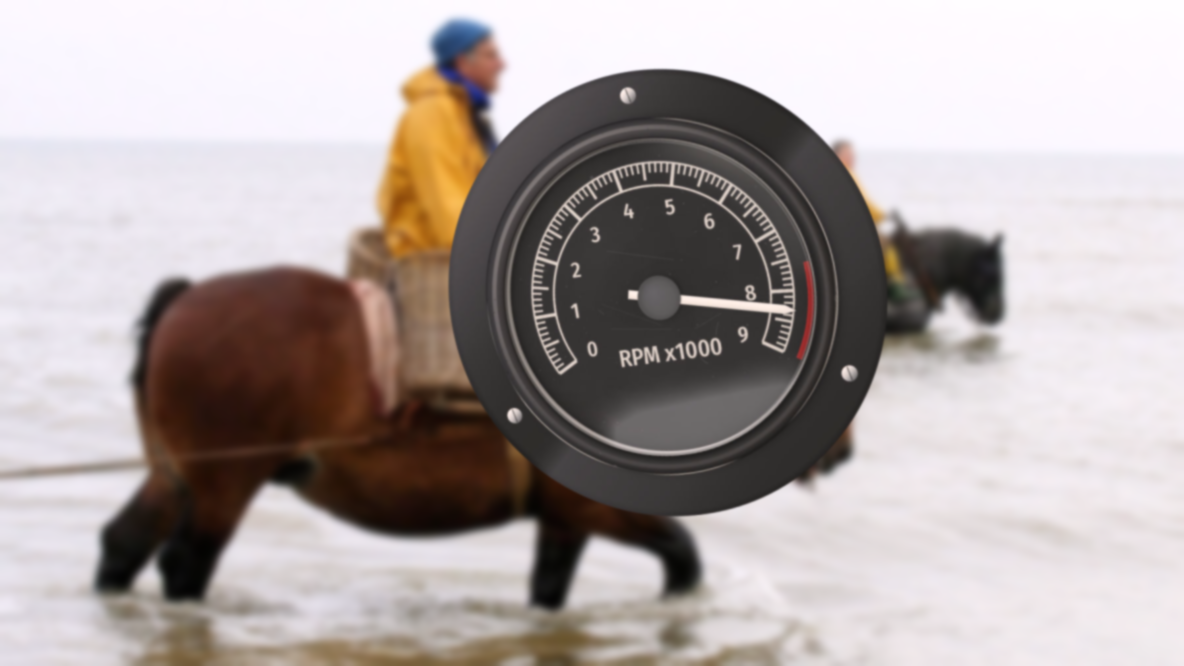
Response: 8300 rpm
